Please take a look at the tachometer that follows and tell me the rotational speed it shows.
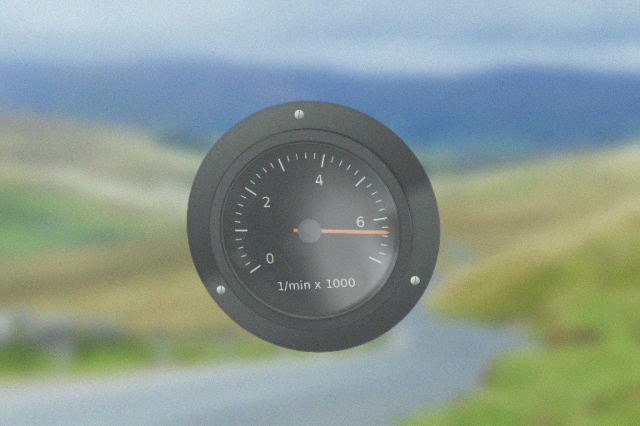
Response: 6300 rpm
